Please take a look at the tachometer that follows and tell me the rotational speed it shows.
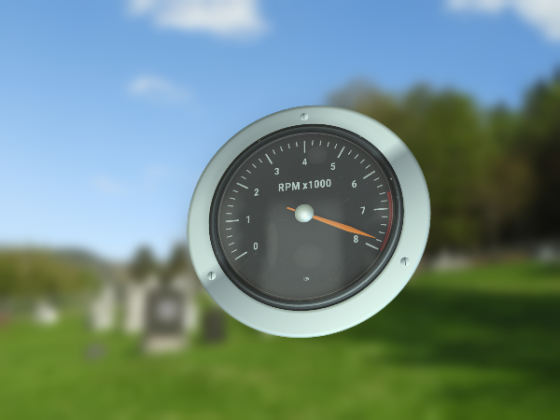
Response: 7800 rpm
